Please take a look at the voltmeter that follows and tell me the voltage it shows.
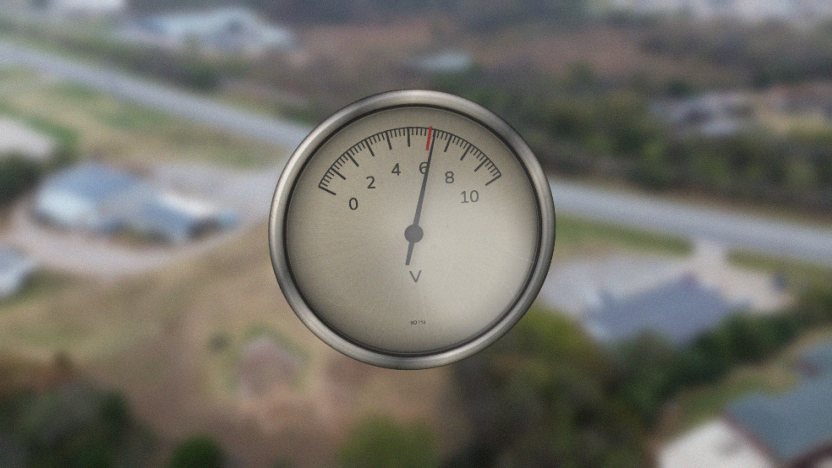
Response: 6.2 V
